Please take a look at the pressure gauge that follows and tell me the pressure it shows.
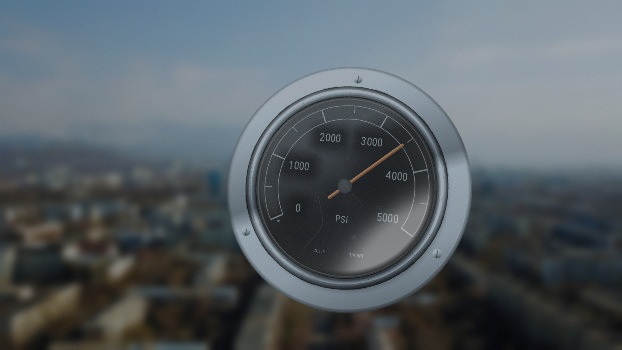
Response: 3500 psi
